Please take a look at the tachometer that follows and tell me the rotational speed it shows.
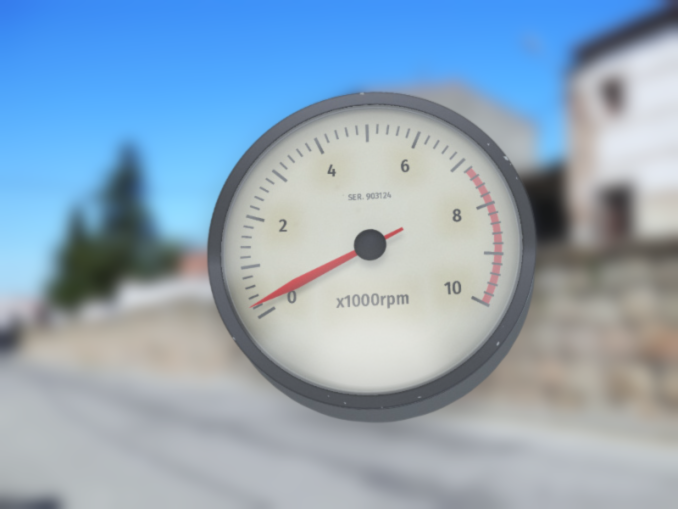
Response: 200 rpm
